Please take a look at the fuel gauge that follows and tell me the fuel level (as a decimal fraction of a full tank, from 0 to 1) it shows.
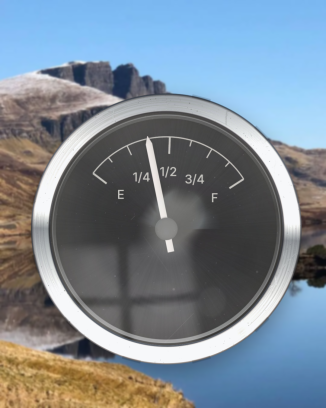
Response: 0.375
